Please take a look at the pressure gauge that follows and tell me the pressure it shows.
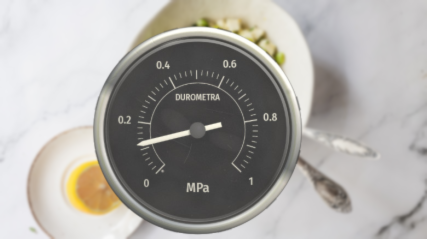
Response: 0.12 MPa
